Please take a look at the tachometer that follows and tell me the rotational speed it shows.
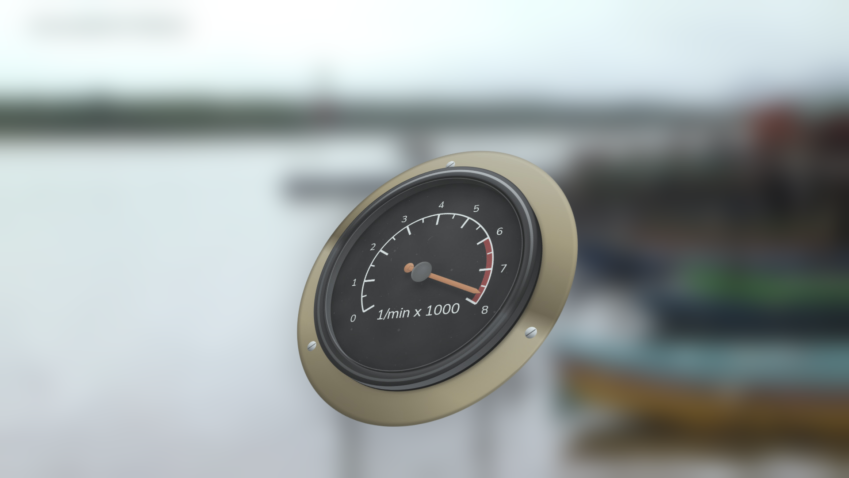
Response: 7750 rpm
